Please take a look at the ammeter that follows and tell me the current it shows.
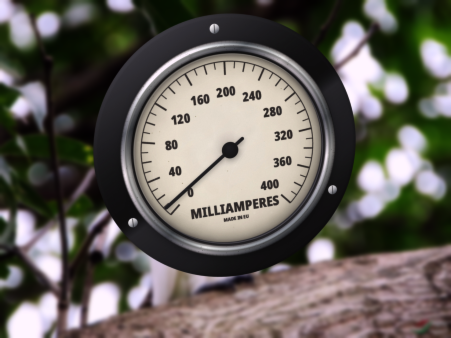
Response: 10 mA
